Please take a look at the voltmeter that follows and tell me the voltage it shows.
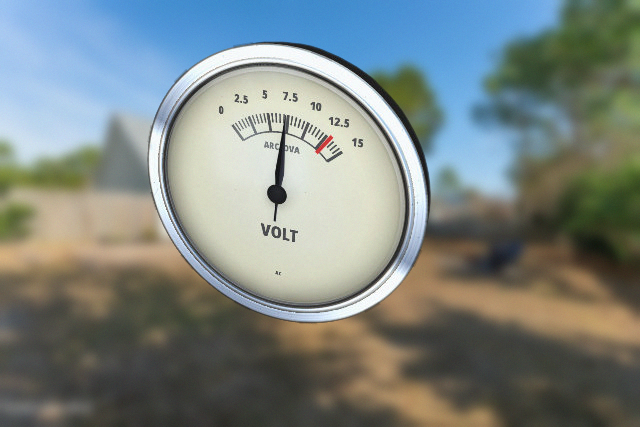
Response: 7.5 V
